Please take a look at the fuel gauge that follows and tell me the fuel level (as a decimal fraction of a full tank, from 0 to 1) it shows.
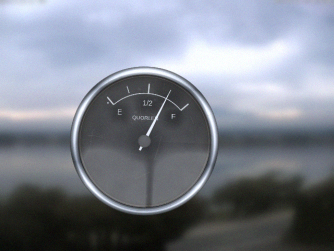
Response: 0.75
